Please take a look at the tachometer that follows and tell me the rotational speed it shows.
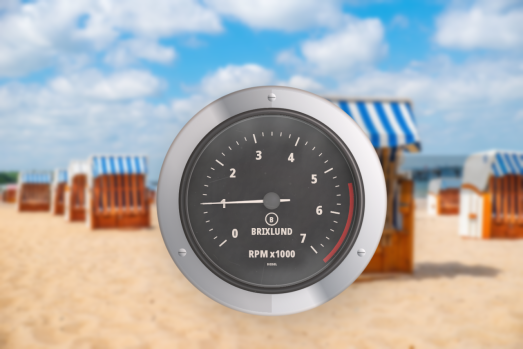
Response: 1000 rpm
